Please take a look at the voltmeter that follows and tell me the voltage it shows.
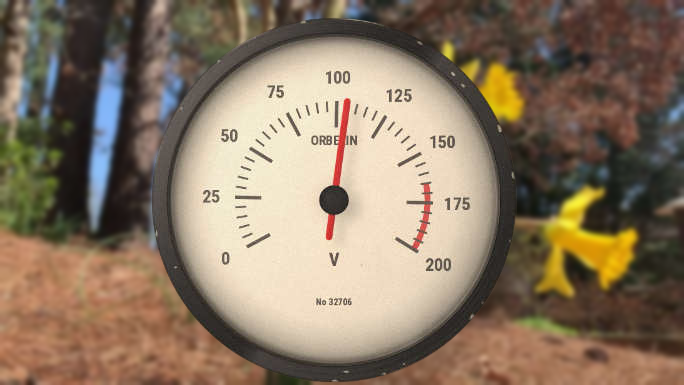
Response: 105 V
